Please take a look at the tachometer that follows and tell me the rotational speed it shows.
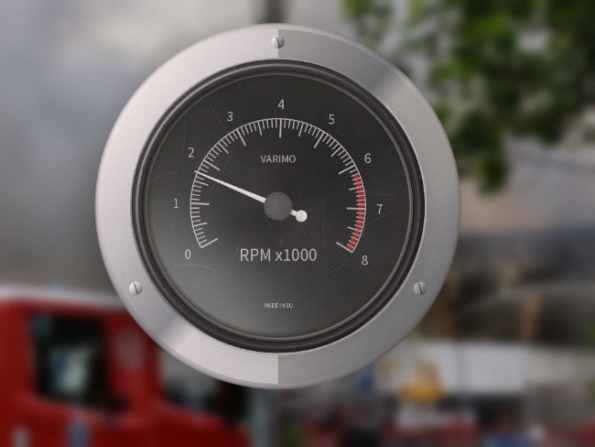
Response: 1700 rpm
